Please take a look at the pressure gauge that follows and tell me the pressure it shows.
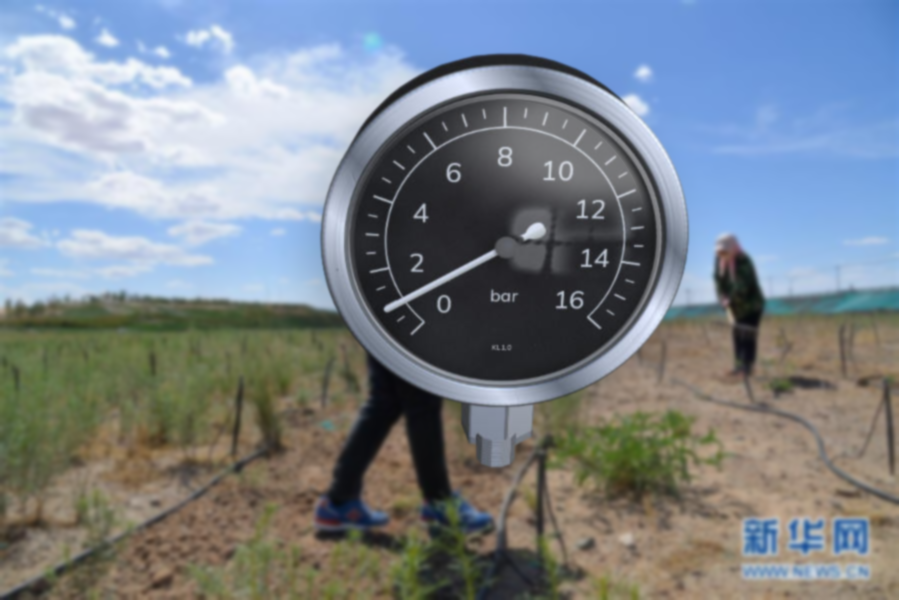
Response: 1 bar
